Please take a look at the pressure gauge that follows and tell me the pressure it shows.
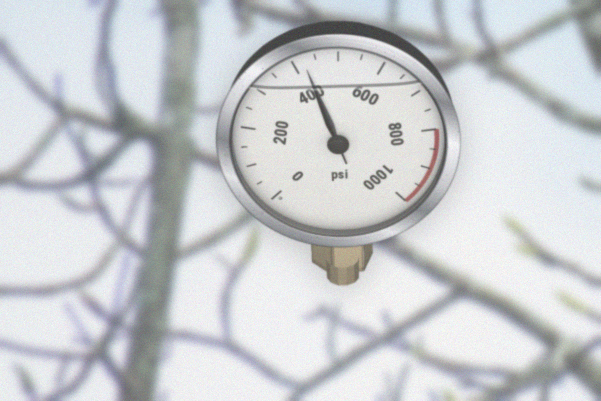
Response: 425 psi
